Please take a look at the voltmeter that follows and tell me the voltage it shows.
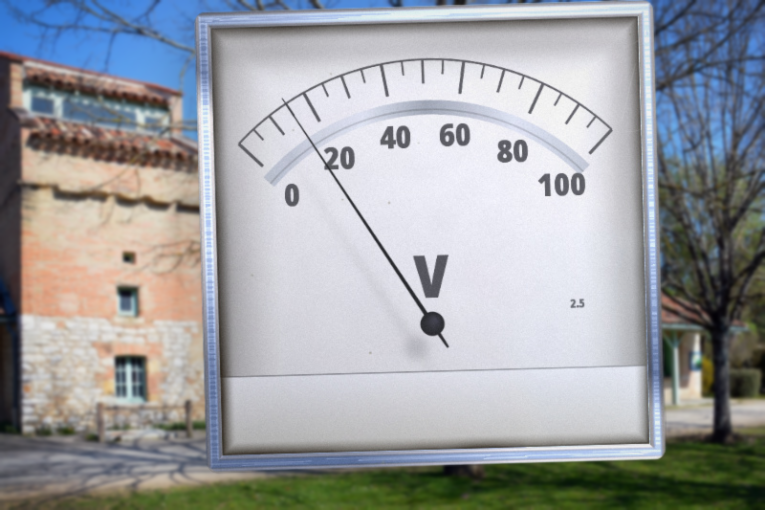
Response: 15 V
